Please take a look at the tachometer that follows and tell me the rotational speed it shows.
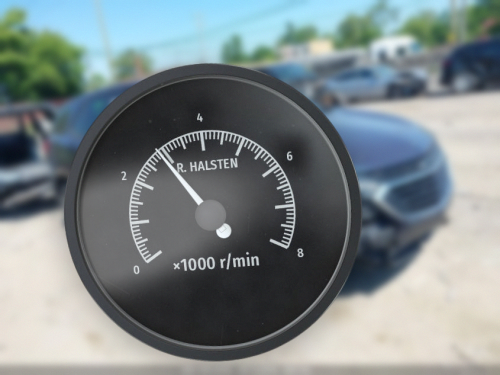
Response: 2900 rpm
